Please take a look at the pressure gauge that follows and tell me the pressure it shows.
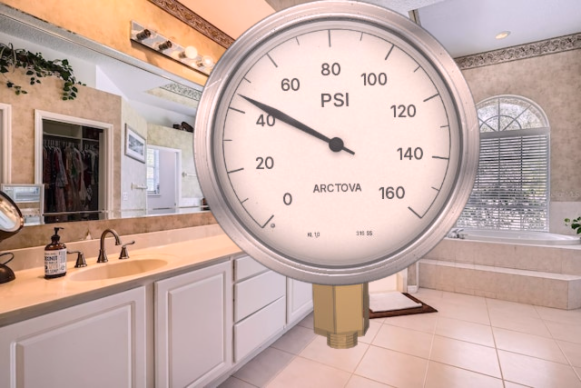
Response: 45 psi
